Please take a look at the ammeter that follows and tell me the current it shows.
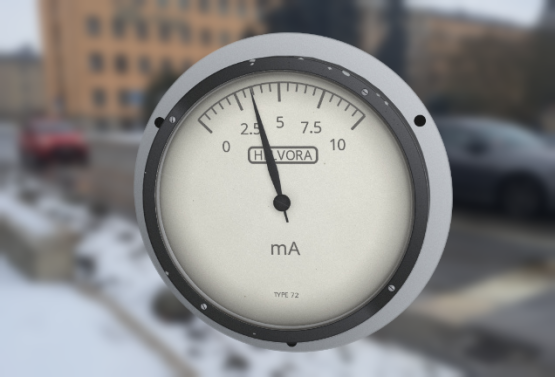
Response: 3.5 mA
